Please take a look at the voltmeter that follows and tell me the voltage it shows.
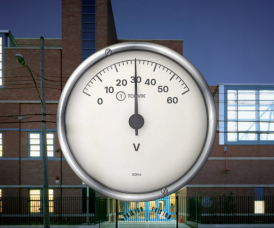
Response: 30 V
